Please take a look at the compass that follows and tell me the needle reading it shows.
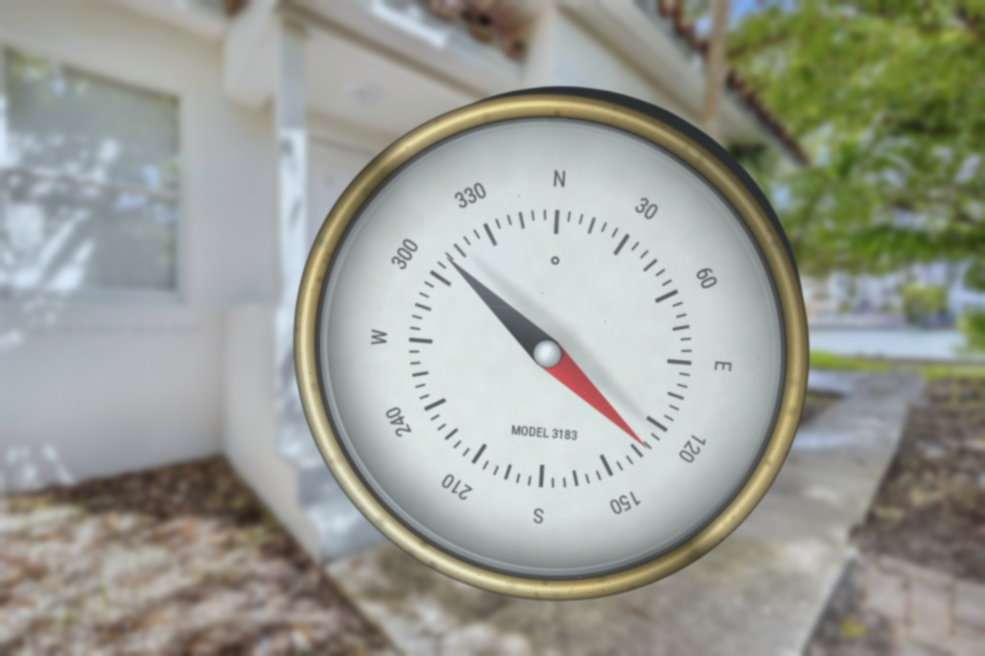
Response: 130 °
